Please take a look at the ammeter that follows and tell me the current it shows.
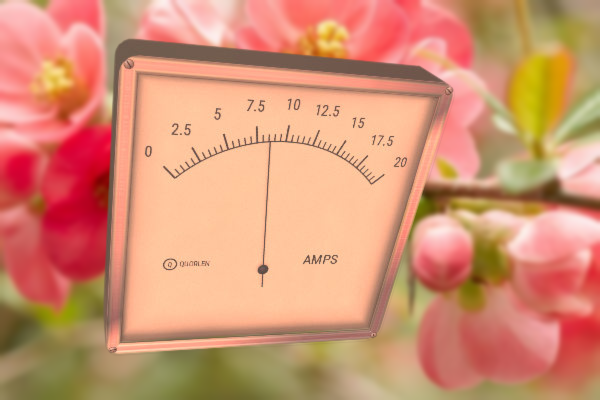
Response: 8.5 A
